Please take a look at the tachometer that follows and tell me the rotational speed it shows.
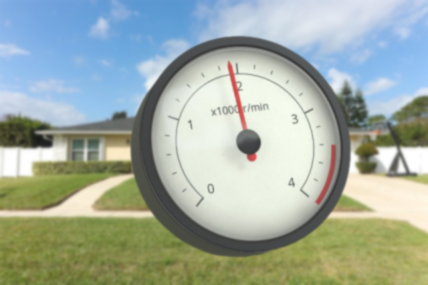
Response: 1900 rpm
